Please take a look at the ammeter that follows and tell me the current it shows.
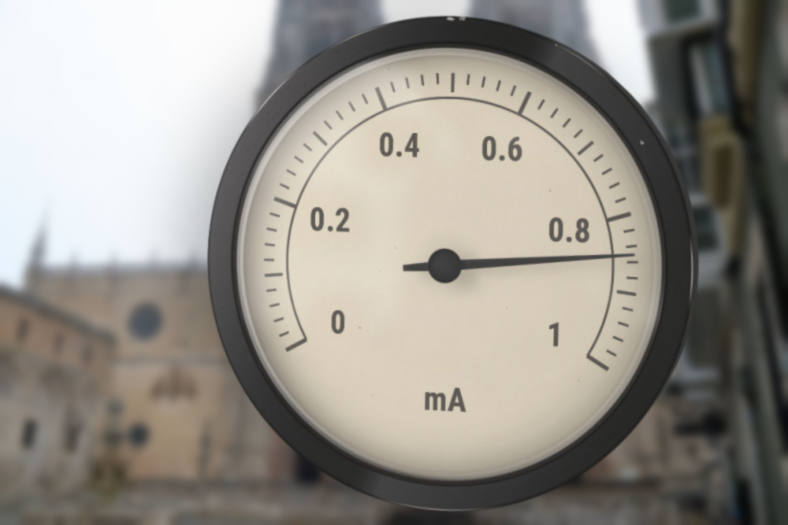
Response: 0.85 mA
